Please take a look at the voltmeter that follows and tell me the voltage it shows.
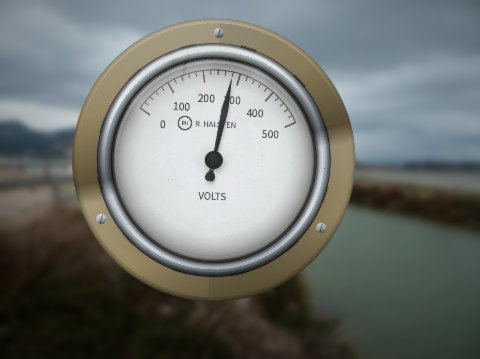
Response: 280 V
